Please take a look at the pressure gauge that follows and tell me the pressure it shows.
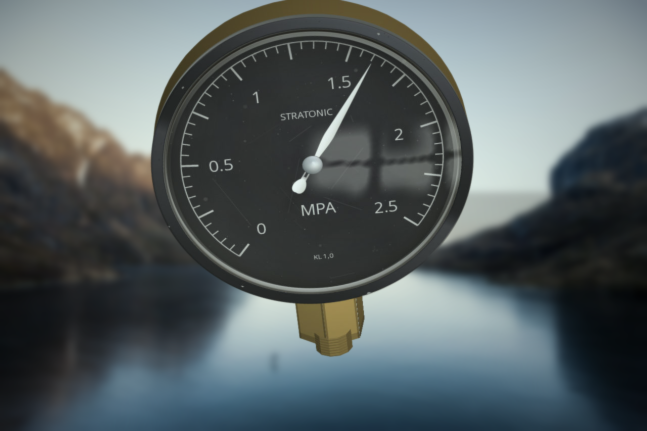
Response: 1.6 MPa
